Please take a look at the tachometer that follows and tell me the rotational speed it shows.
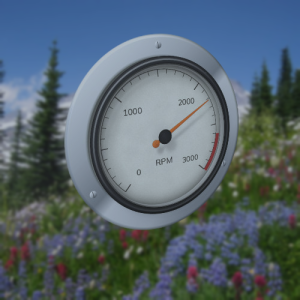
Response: 2200 rpm
